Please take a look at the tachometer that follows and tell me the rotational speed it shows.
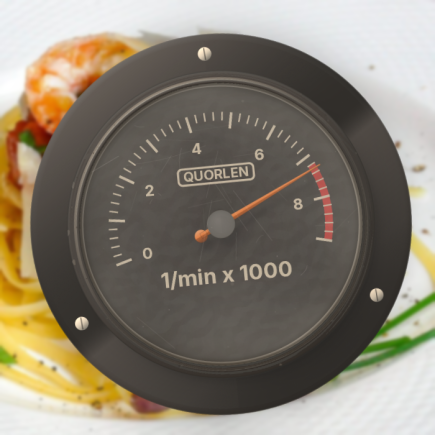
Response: 7300 rpm
